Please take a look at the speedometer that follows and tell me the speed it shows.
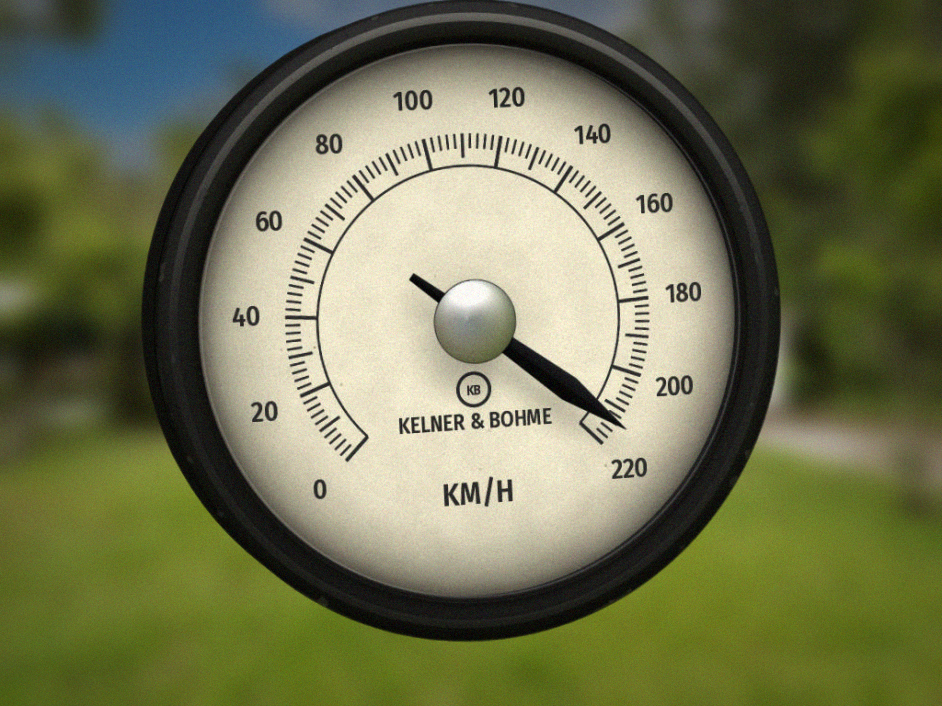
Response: 214 km/h
